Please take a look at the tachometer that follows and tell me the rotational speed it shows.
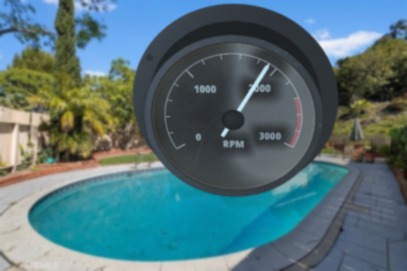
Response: 1900 rpm
